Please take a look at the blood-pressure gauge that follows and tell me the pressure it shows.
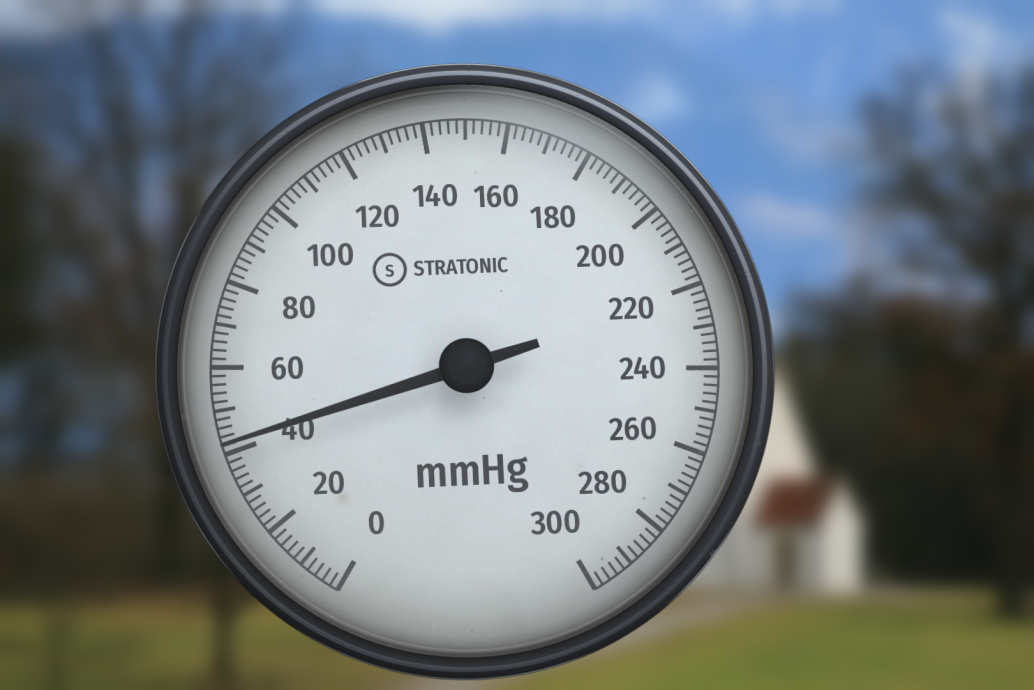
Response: 42 mmHg
